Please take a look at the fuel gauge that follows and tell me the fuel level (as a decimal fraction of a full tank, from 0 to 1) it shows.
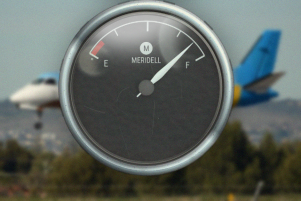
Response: 0.875
